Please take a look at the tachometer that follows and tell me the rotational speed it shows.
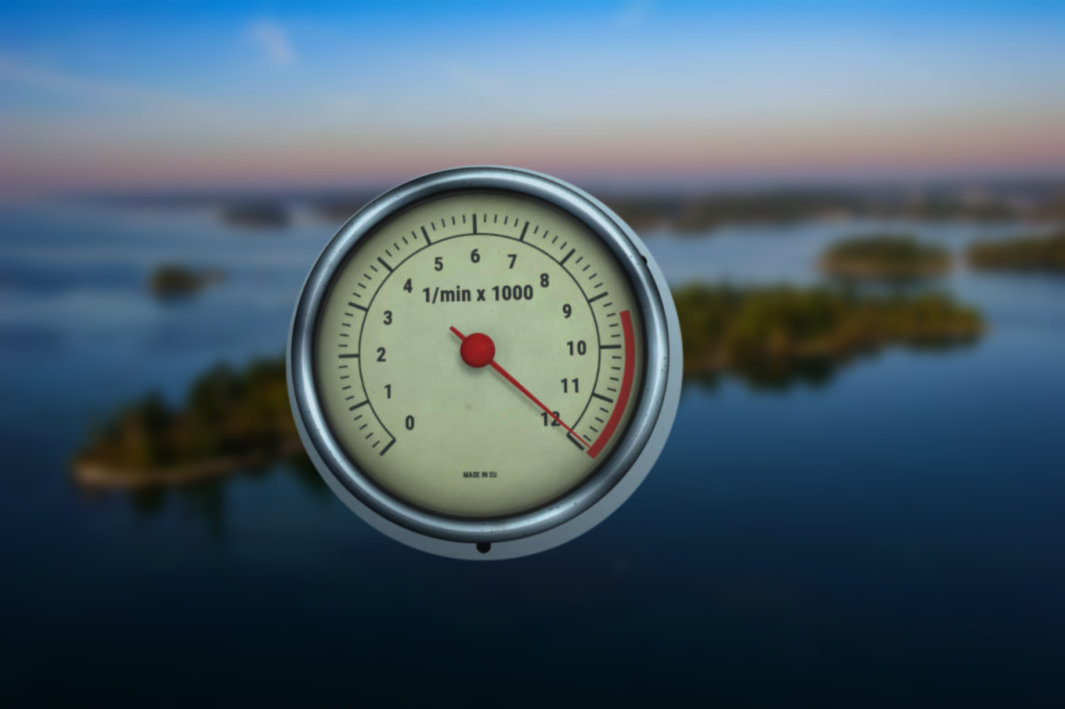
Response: 11900 rpm
